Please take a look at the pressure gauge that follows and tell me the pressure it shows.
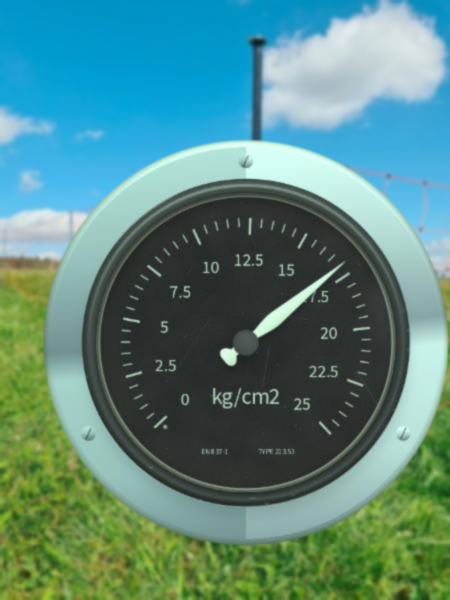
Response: 17 kg/cm²
